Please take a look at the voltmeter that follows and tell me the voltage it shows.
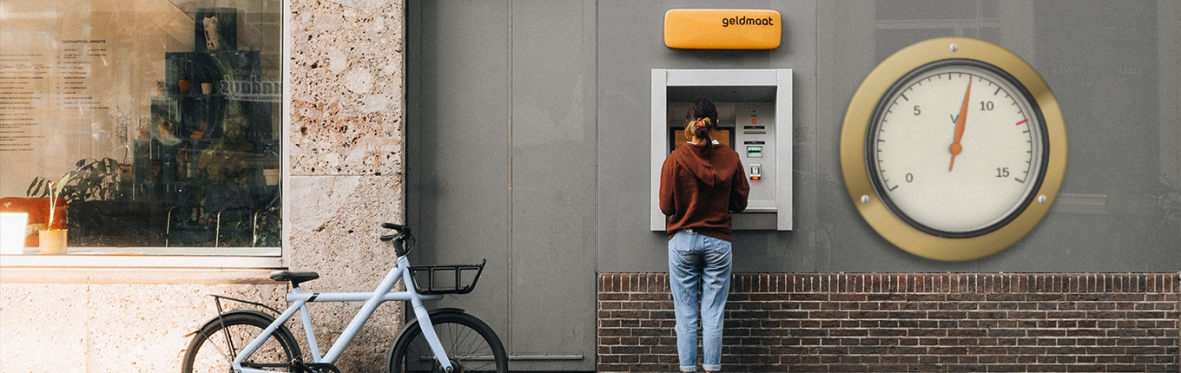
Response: 8.5 V
